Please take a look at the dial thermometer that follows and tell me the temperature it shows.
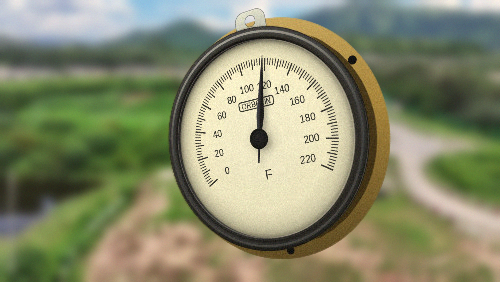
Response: 120 °F
